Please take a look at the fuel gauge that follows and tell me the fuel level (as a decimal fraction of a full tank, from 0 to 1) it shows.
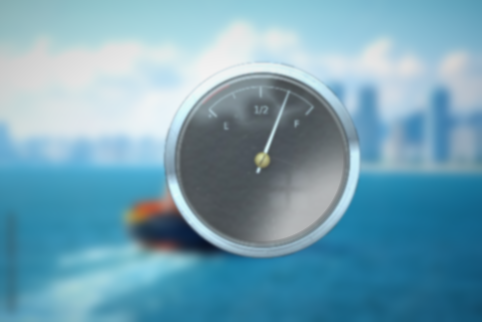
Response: 0.75
